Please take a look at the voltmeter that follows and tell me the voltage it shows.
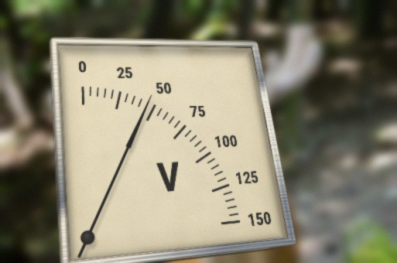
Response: 45 V
